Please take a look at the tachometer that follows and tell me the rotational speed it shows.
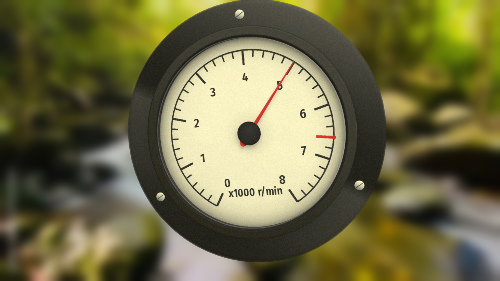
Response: 5000 rpm
